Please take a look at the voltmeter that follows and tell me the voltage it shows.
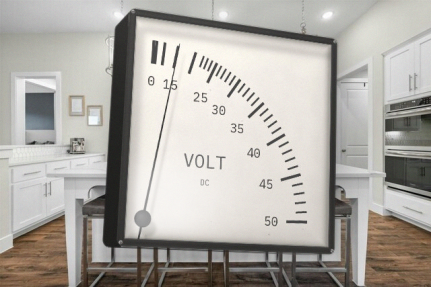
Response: 15 V
